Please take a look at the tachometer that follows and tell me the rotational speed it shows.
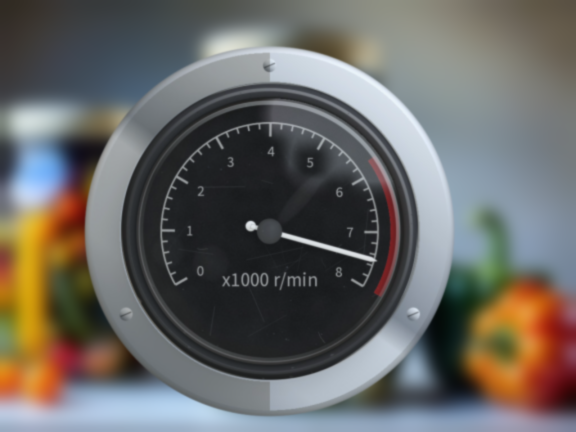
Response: 7500 rpm
